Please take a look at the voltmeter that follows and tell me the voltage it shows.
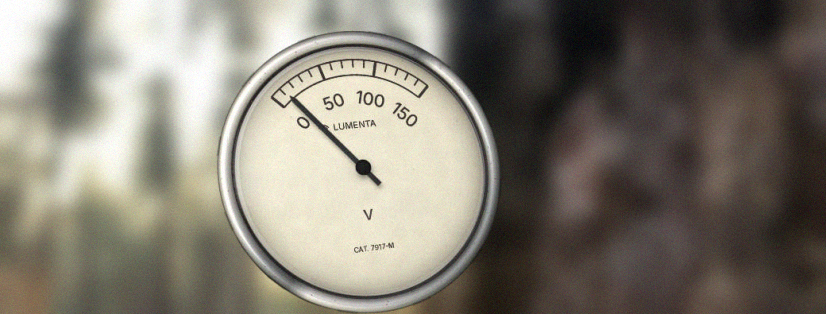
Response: 10 V
